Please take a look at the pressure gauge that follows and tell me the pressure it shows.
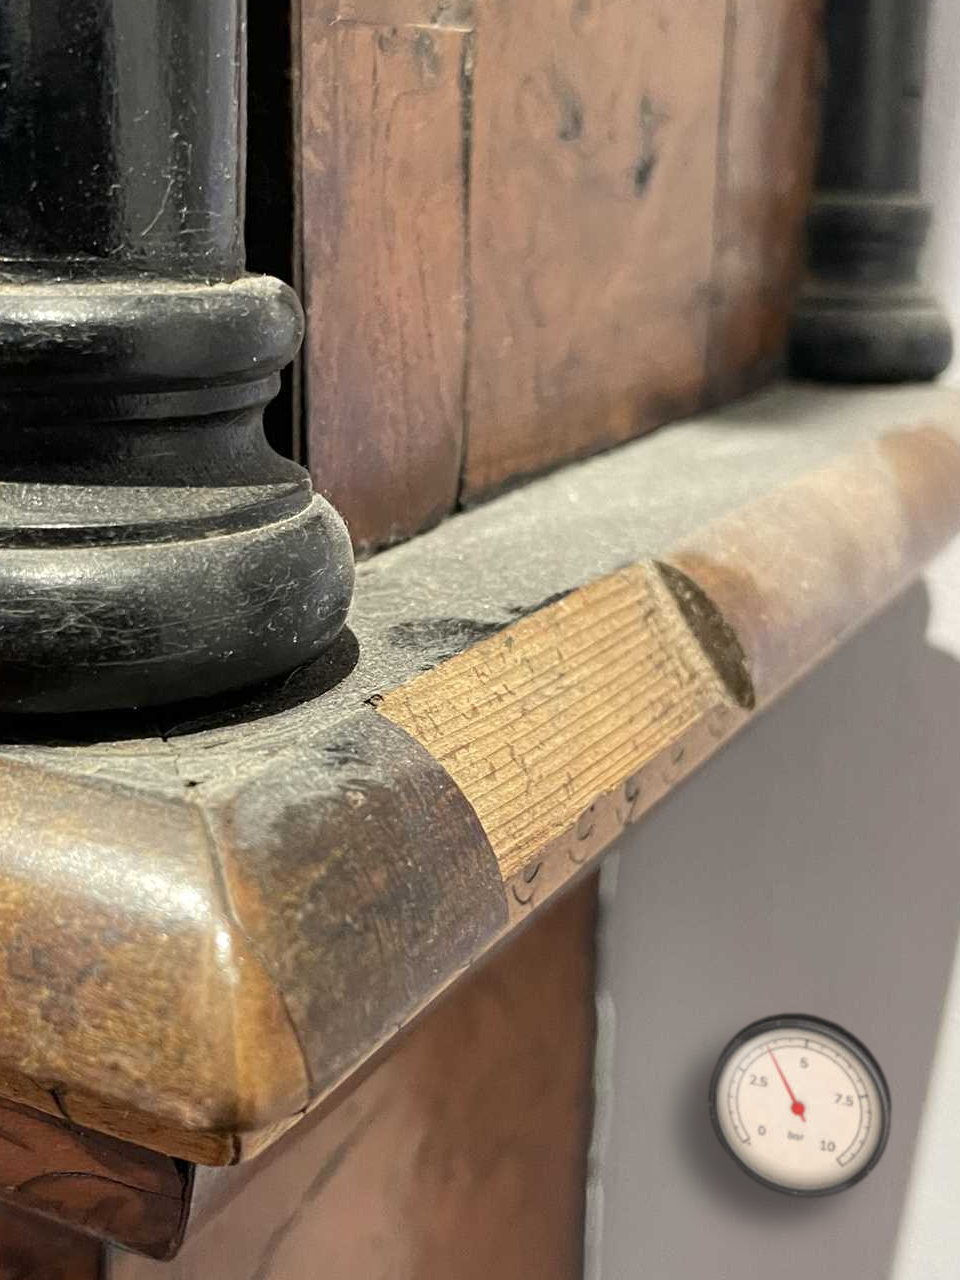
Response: 3.75 bar
